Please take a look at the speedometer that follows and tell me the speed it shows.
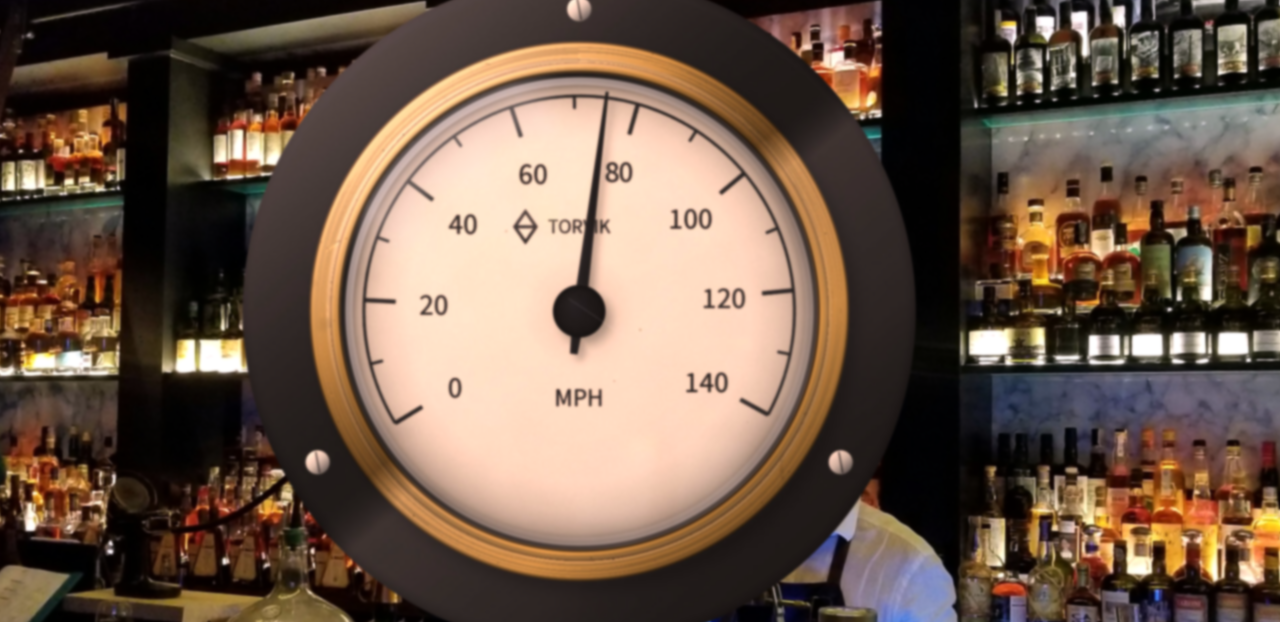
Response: 75 mph
